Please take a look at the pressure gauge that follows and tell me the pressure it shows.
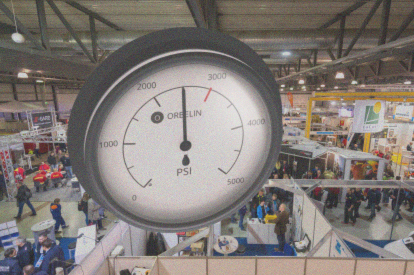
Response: 2500 psi
